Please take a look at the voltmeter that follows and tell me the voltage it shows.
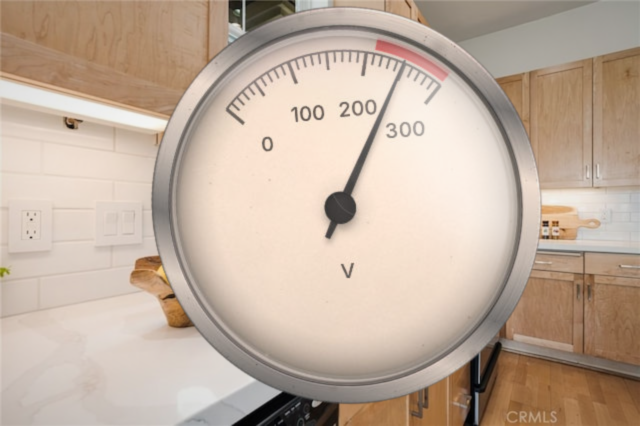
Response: 250 V
